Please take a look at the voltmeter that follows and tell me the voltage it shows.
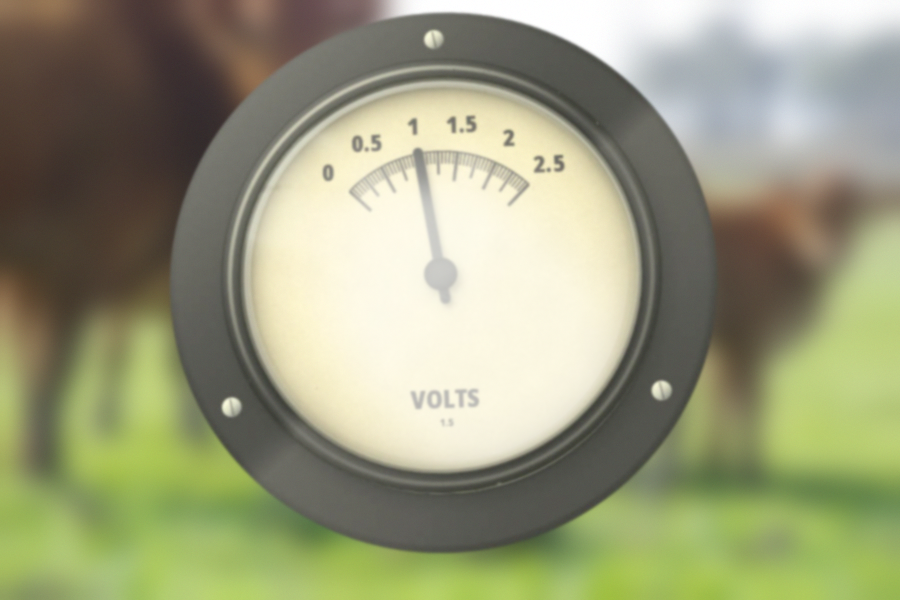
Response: 1 V
